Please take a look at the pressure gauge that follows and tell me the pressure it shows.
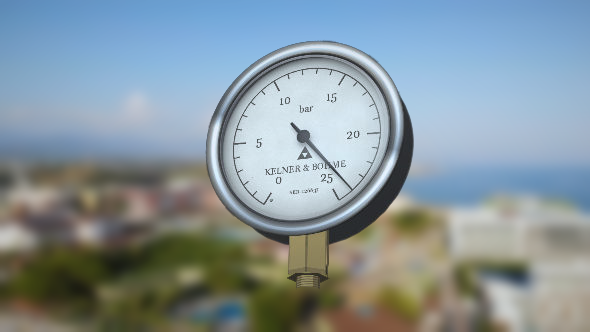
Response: 24 bar
